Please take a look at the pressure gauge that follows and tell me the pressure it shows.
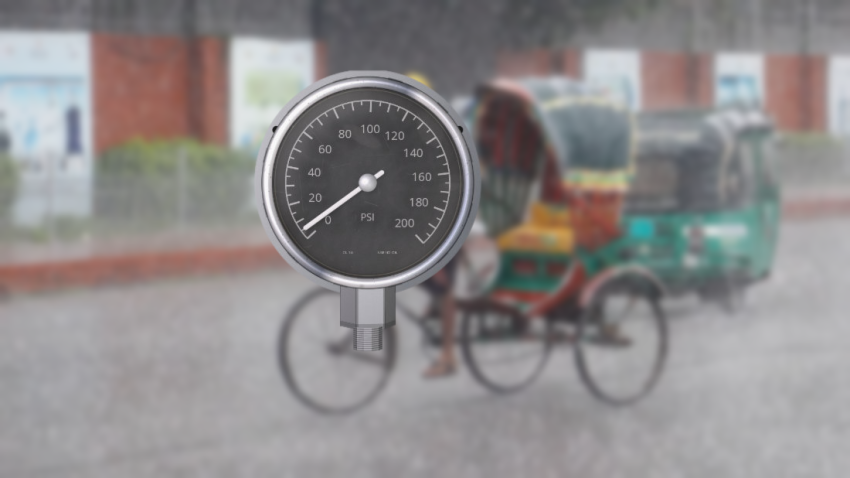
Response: 5 psi
